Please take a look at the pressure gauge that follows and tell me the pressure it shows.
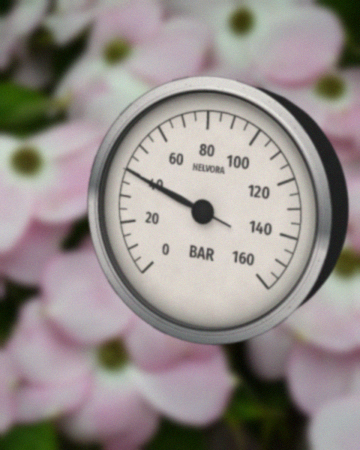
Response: 40 bar
